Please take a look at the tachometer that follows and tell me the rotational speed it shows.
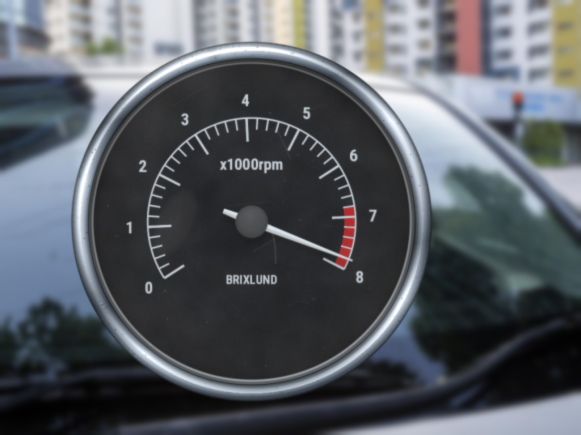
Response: 7800 rpm
